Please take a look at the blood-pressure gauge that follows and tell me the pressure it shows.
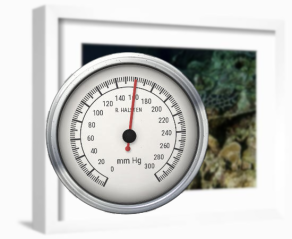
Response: 160 mmHg
